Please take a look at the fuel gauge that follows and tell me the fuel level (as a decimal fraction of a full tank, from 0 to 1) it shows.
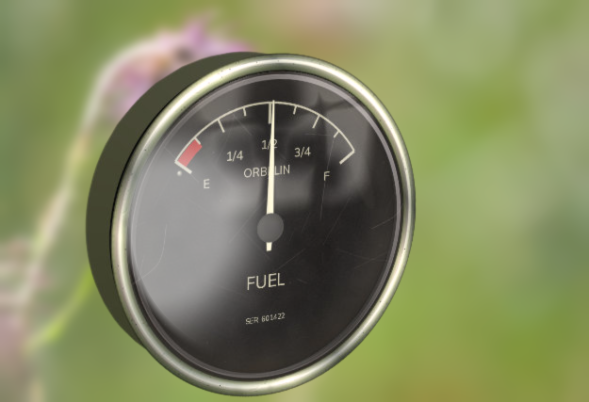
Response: 0.5
